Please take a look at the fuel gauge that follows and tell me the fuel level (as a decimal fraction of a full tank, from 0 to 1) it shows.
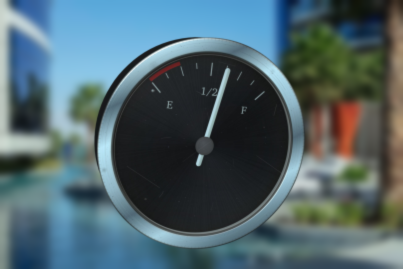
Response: 0.625
